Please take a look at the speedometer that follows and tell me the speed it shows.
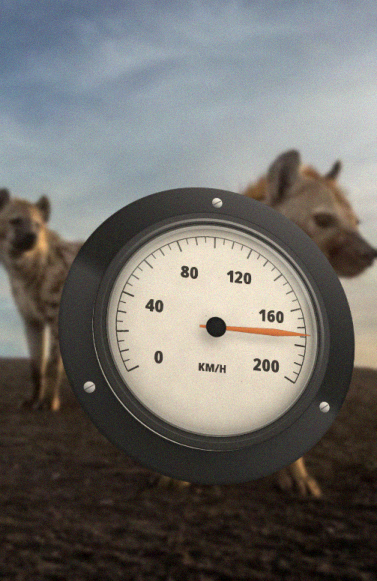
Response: 175 km/h
